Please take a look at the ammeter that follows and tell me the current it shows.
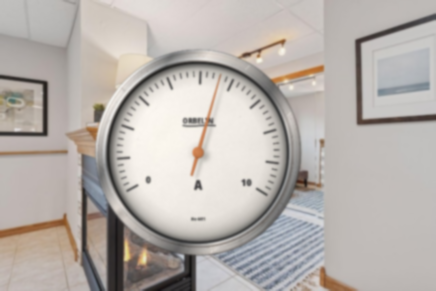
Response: 5.6 A
